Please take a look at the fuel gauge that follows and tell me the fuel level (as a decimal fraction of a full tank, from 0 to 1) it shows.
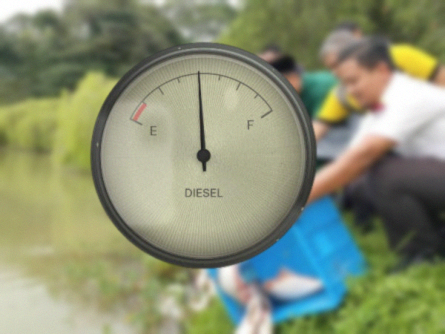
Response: 0.5
